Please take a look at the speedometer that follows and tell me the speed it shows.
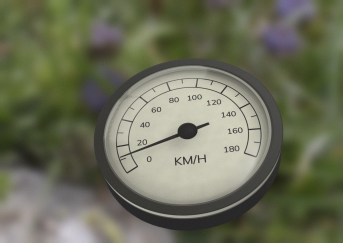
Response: 10 km/h
